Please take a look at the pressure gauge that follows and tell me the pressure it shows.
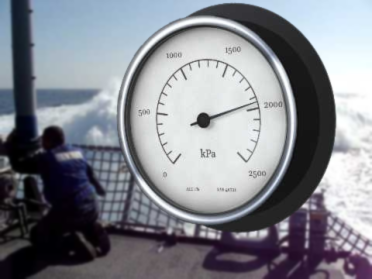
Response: 1950 kPa
